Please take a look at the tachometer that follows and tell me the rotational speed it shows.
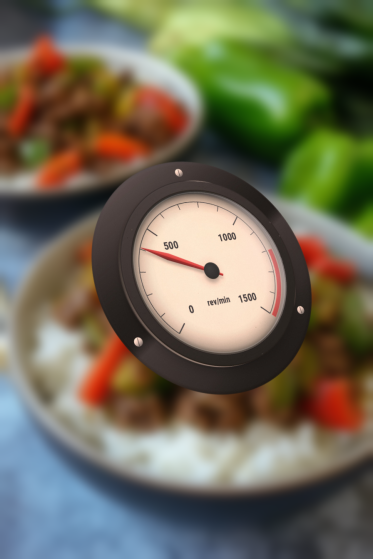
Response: 400 rpm
